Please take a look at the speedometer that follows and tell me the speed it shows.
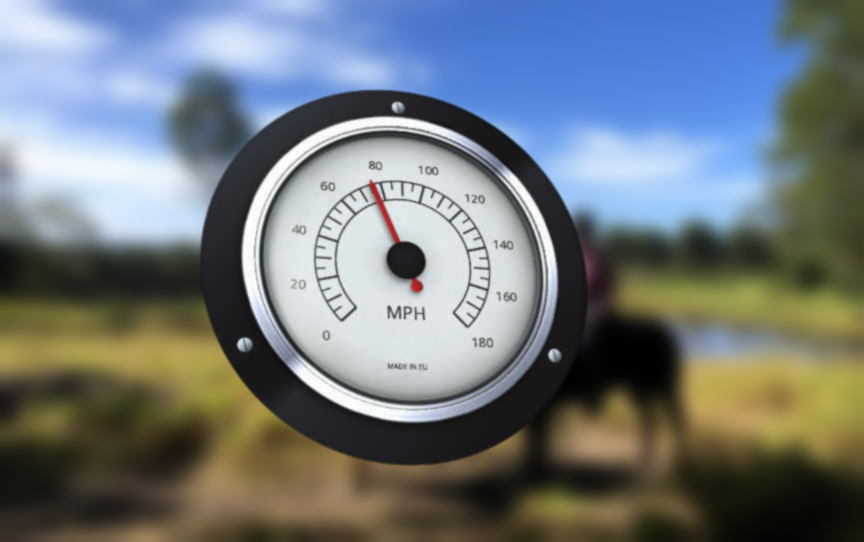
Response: 75 mph
